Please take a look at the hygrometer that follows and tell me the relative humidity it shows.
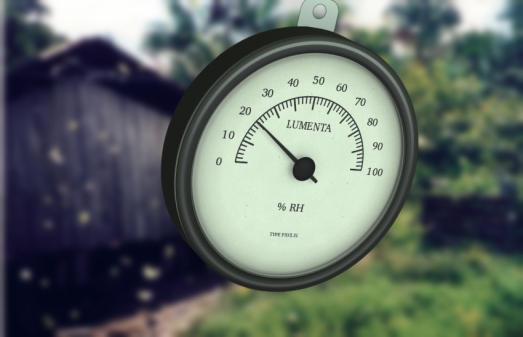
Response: 20 %
